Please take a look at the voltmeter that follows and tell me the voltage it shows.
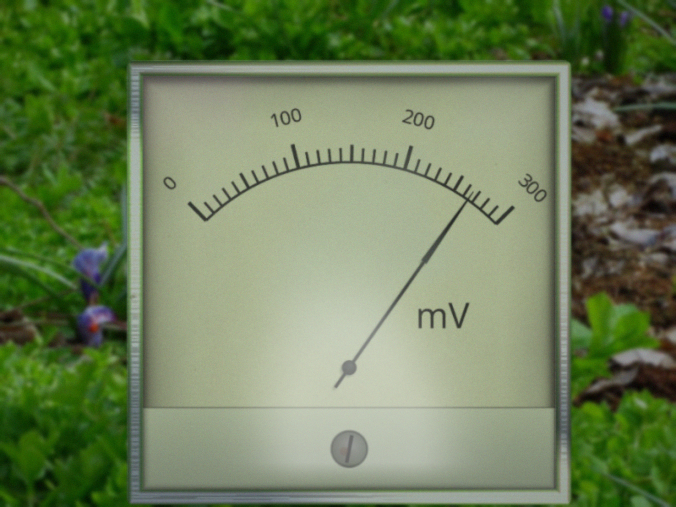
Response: 265 mV
